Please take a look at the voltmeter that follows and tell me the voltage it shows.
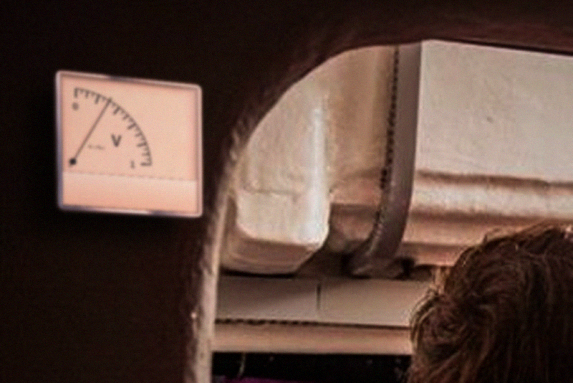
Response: 0.3 V
